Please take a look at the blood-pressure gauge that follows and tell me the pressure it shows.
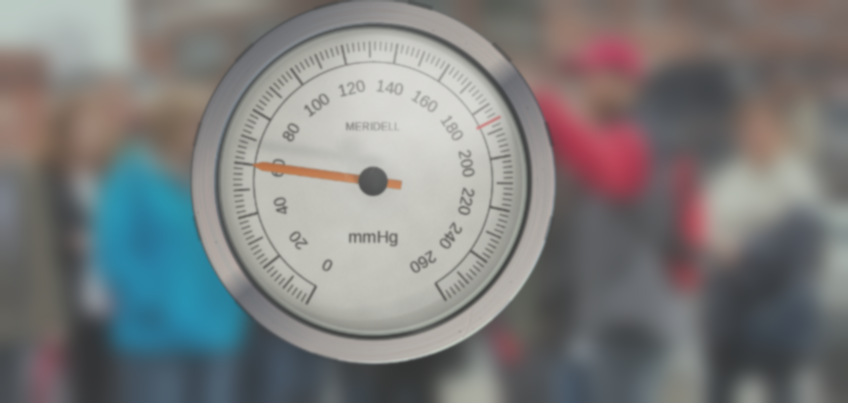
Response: 60 mmHg
